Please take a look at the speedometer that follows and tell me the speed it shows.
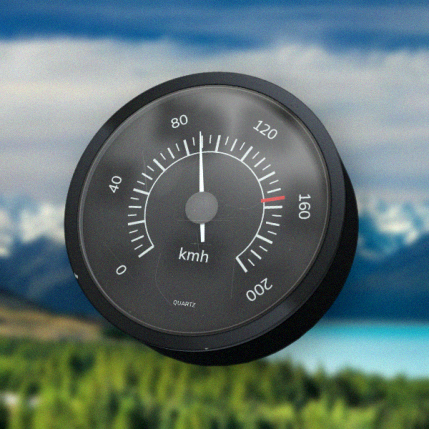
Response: 90 km/h
